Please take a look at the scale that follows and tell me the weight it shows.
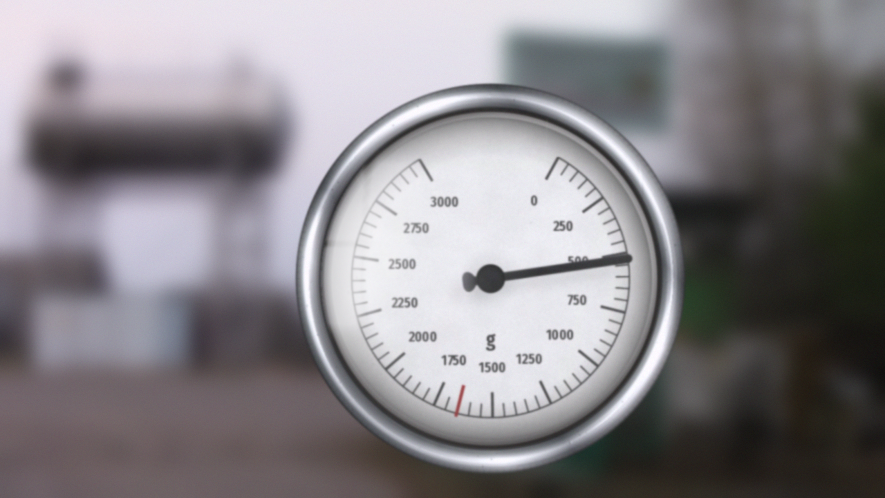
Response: 525 g
